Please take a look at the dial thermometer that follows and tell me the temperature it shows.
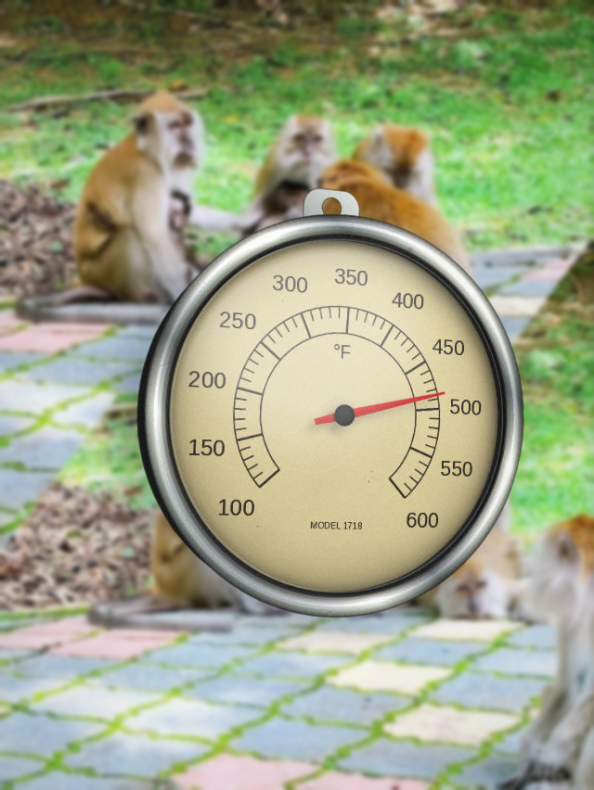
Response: 485 °F
